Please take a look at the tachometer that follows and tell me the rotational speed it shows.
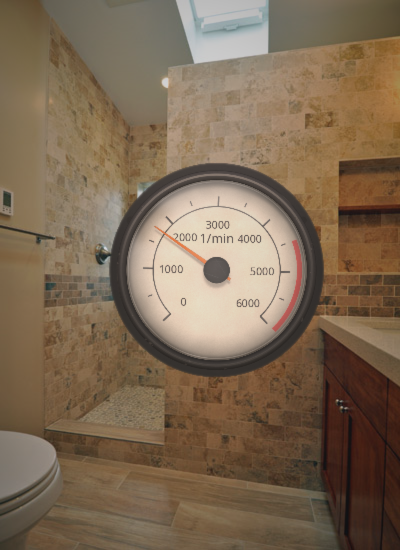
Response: 1750 rpm
